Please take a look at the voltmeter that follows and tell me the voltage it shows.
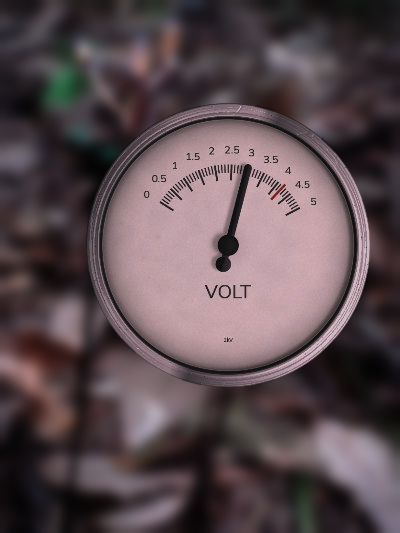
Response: 3 V
